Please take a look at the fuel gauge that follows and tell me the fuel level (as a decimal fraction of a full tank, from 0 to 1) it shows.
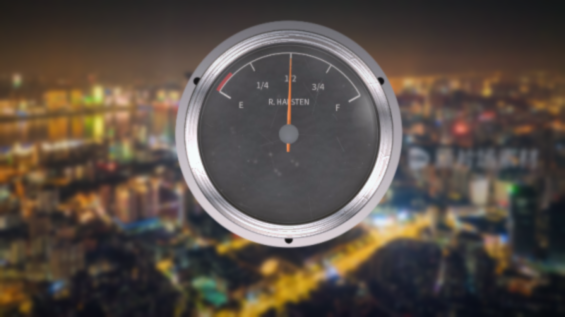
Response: 0.5
